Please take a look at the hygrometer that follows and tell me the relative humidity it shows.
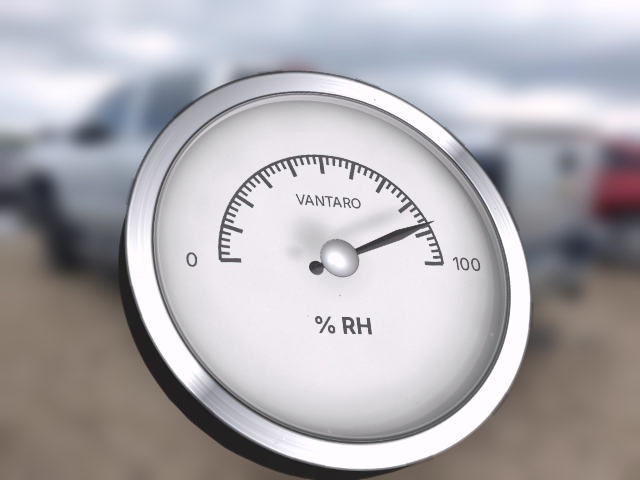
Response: 88 %
